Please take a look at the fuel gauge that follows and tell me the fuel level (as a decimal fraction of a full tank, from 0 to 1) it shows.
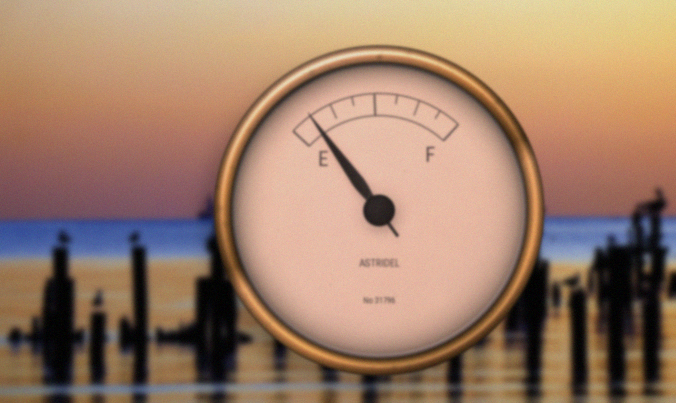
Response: 0.125
